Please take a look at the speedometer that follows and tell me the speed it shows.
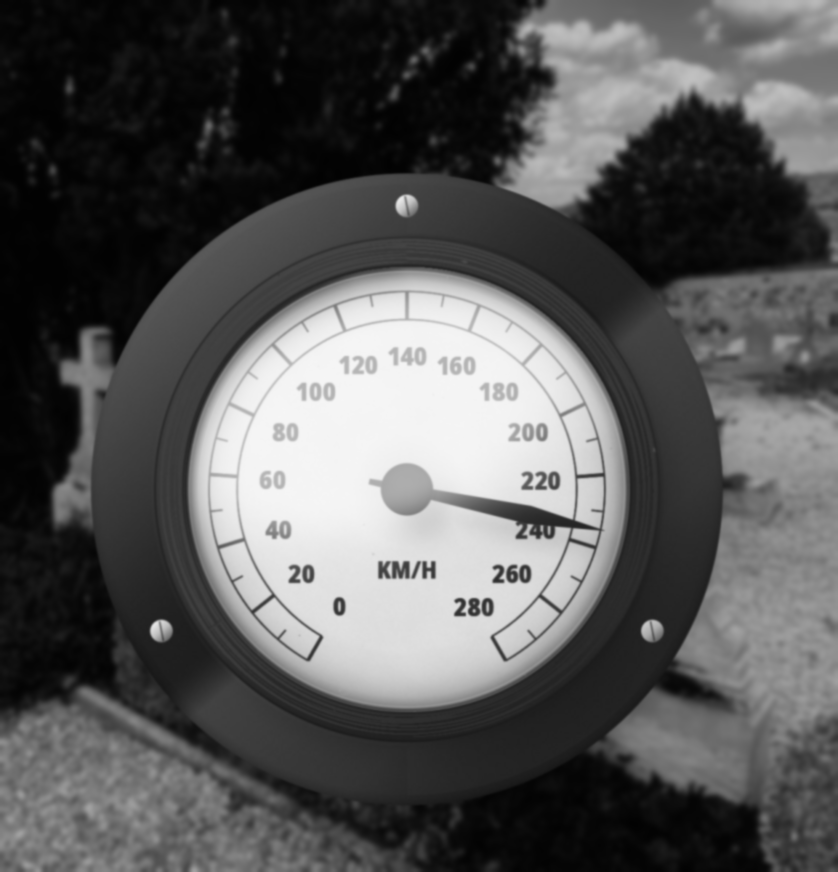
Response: 235 km/h
